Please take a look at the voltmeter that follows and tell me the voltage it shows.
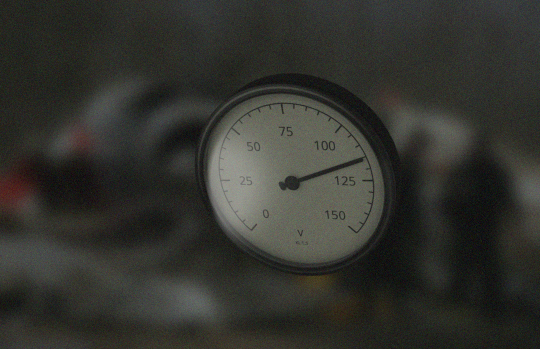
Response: 115 V
